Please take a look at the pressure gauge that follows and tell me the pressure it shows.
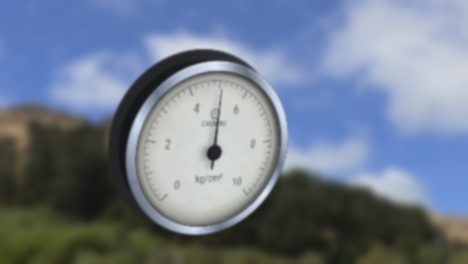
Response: 5 kg/cm²
